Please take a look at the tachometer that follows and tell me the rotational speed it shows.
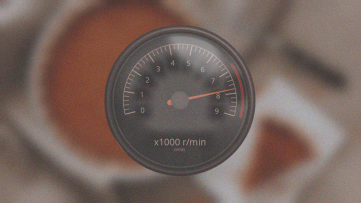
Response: 7800 rpm
